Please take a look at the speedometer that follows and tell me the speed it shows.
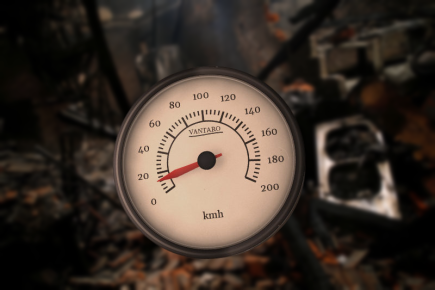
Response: 12 km/h
